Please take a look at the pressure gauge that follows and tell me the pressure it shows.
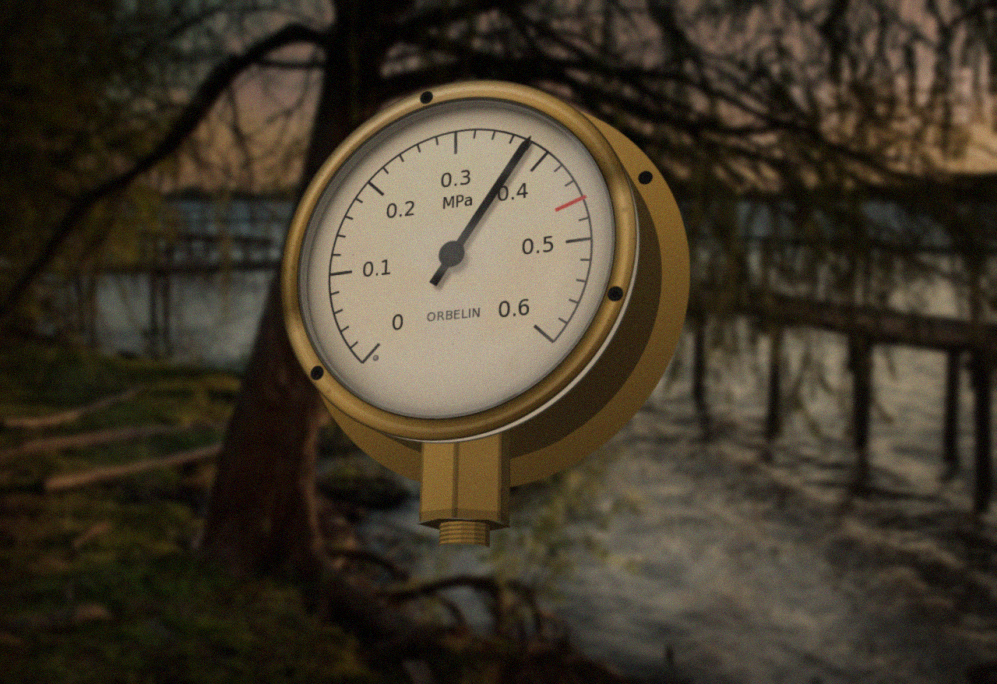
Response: 0.38 MPa
